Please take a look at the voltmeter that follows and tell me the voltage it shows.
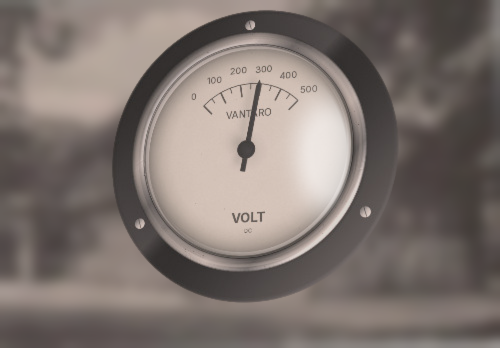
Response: 300 V
